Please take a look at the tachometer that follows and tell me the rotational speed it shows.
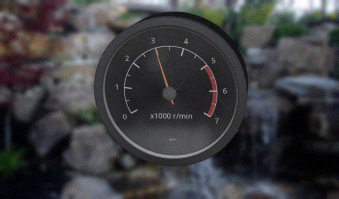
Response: 3000 rpm
